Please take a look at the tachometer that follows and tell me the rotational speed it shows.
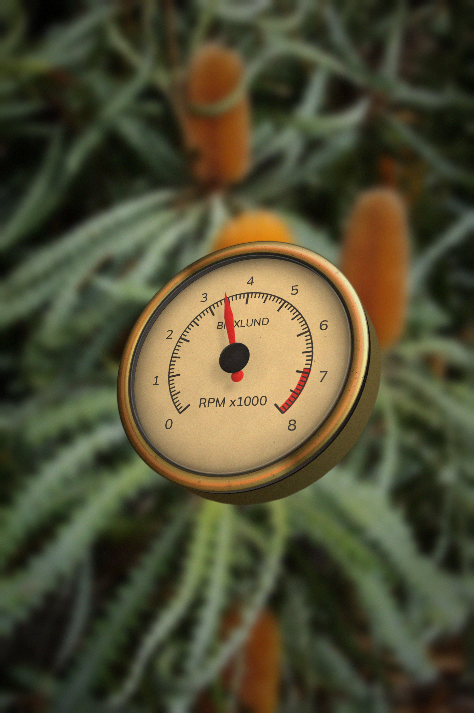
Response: 3500 rpm
